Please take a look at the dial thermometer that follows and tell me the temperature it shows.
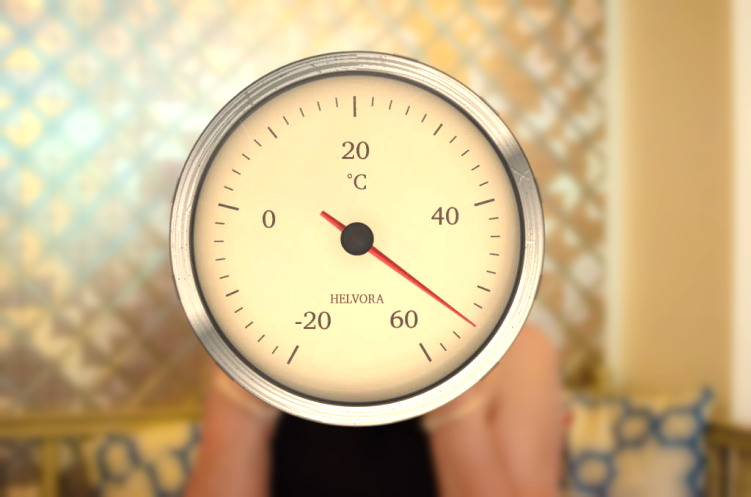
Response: 54 °C
